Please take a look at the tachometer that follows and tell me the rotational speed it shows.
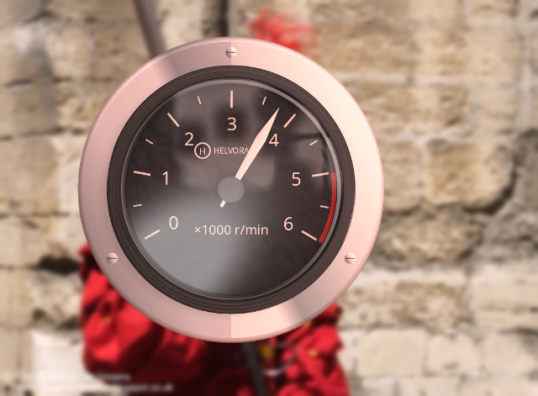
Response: 3750 rpm
